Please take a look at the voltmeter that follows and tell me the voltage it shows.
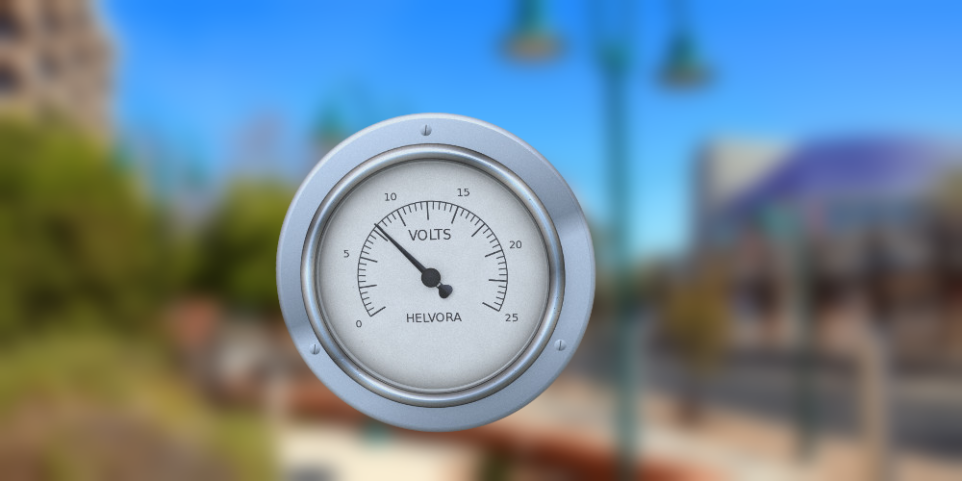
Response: 8 V
